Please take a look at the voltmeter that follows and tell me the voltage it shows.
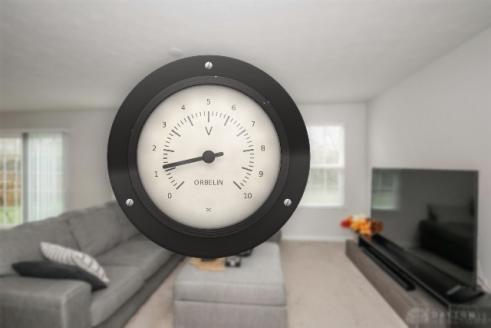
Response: 1.2 V
